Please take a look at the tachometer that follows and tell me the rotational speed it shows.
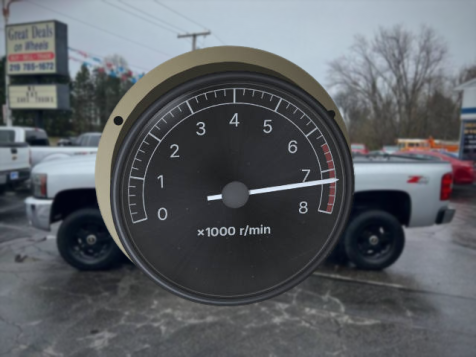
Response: 7200 rpm
